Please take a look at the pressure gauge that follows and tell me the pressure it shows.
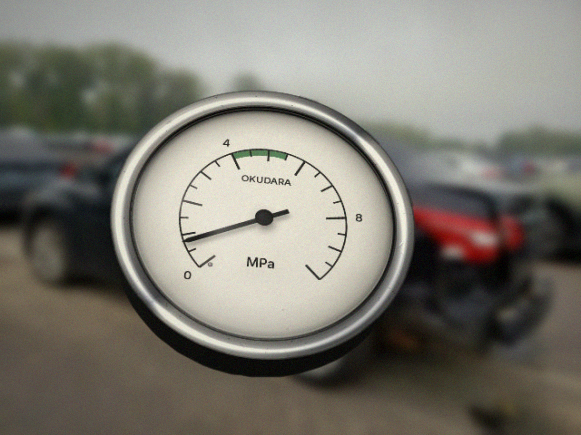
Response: 0.75 MPa
